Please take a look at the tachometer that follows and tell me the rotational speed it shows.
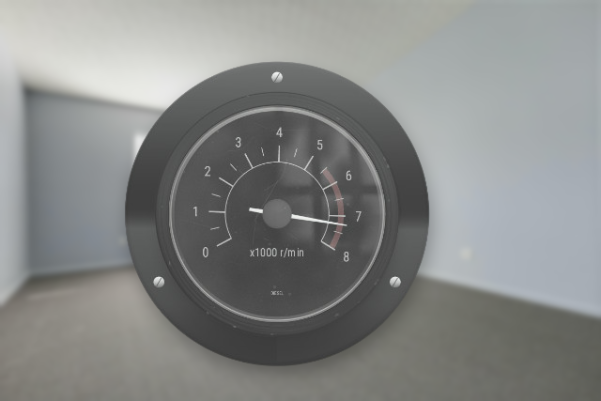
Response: 7250 rpm
